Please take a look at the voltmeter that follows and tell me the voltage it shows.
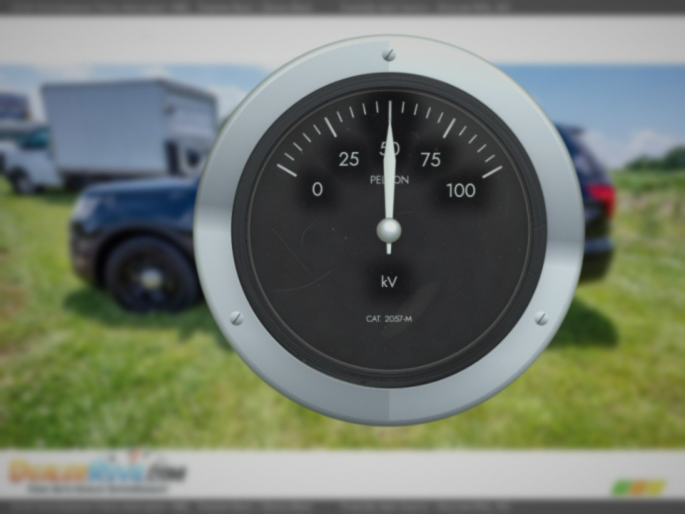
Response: 50 kV
